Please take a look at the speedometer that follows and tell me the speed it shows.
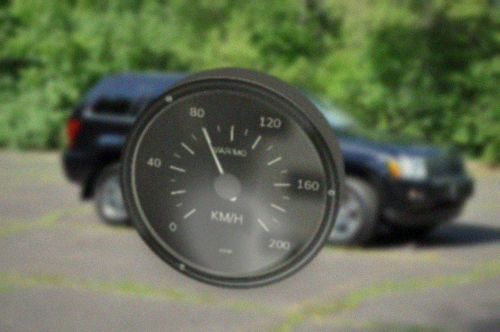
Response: 80 km/h
